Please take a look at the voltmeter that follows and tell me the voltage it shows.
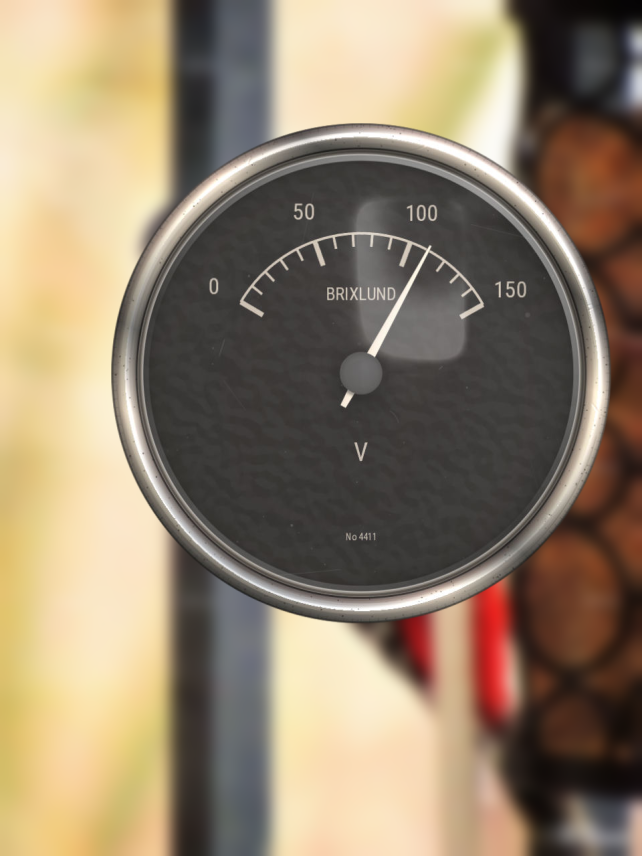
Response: 110 V
